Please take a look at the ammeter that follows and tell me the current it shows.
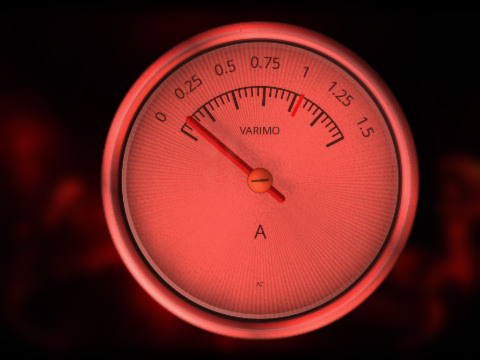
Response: 0.1 A
